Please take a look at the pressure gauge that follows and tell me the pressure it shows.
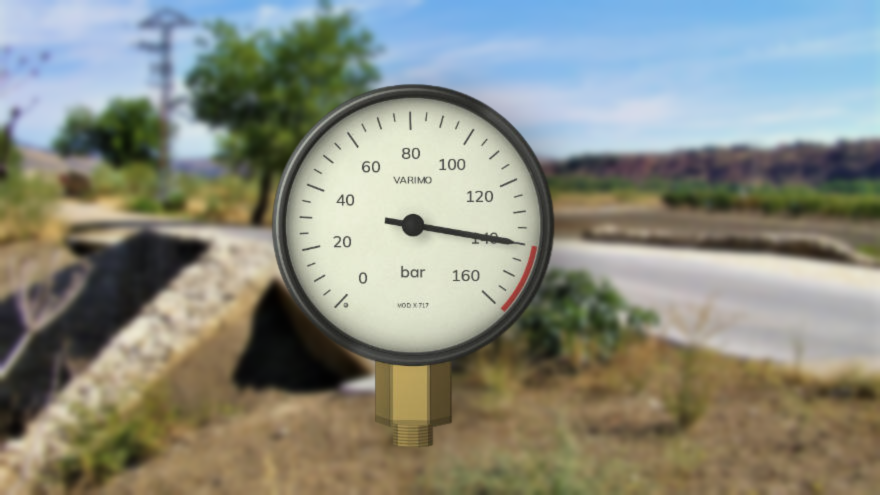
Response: 140 bar
